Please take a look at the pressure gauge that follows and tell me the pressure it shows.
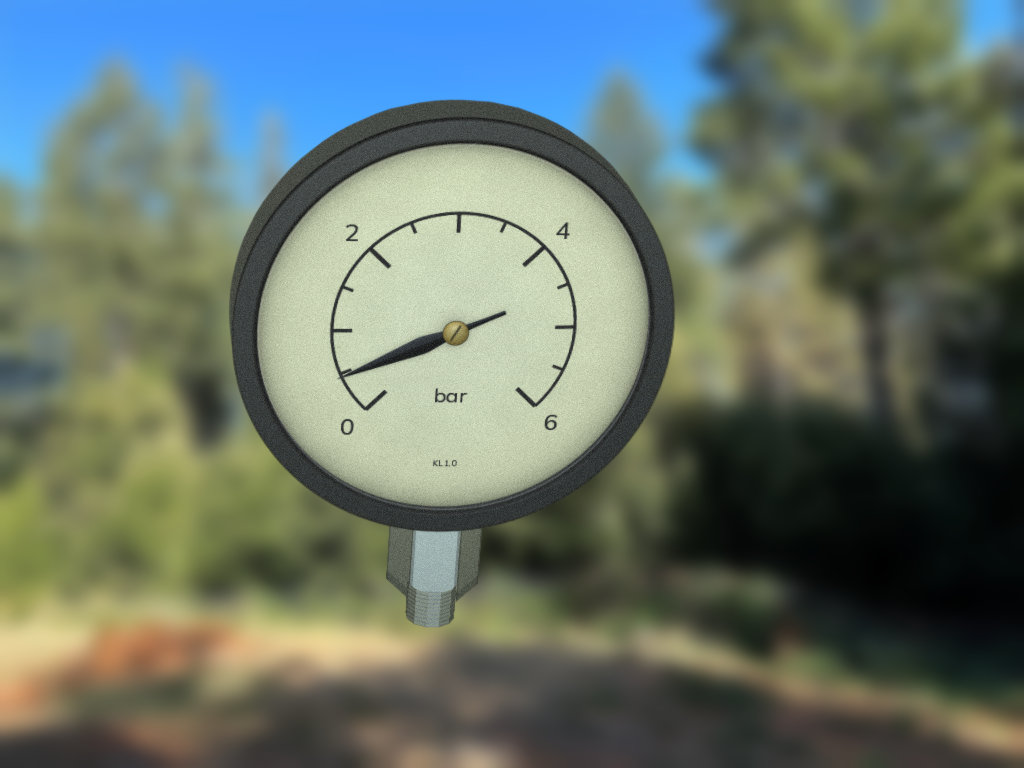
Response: 0.5 bar
